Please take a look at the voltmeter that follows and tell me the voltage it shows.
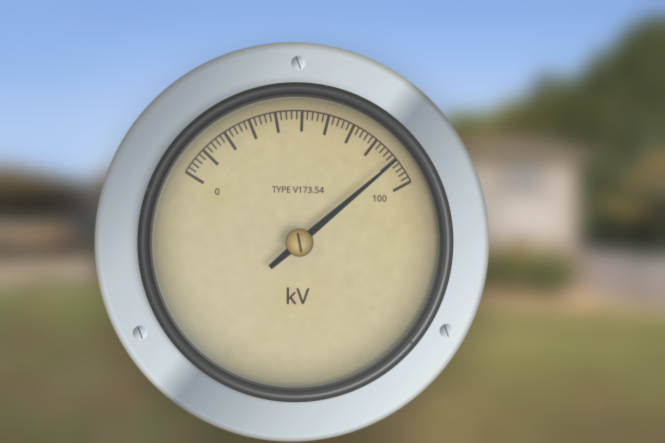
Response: 90 kV
